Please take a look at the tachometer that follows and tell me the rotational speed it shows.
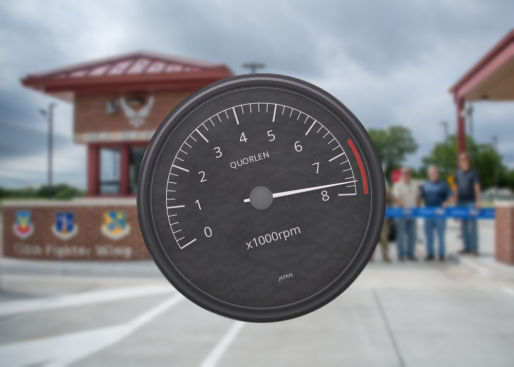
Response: 7700 rpm
